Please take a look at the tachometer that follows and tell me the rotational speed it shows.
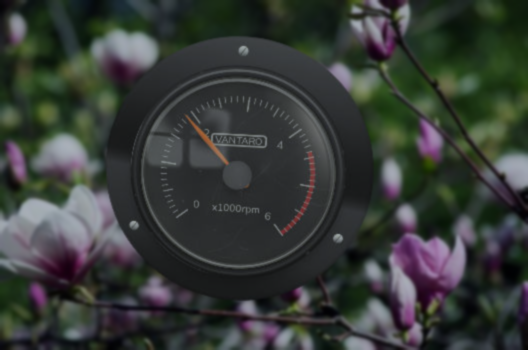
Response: 1900 rpm
